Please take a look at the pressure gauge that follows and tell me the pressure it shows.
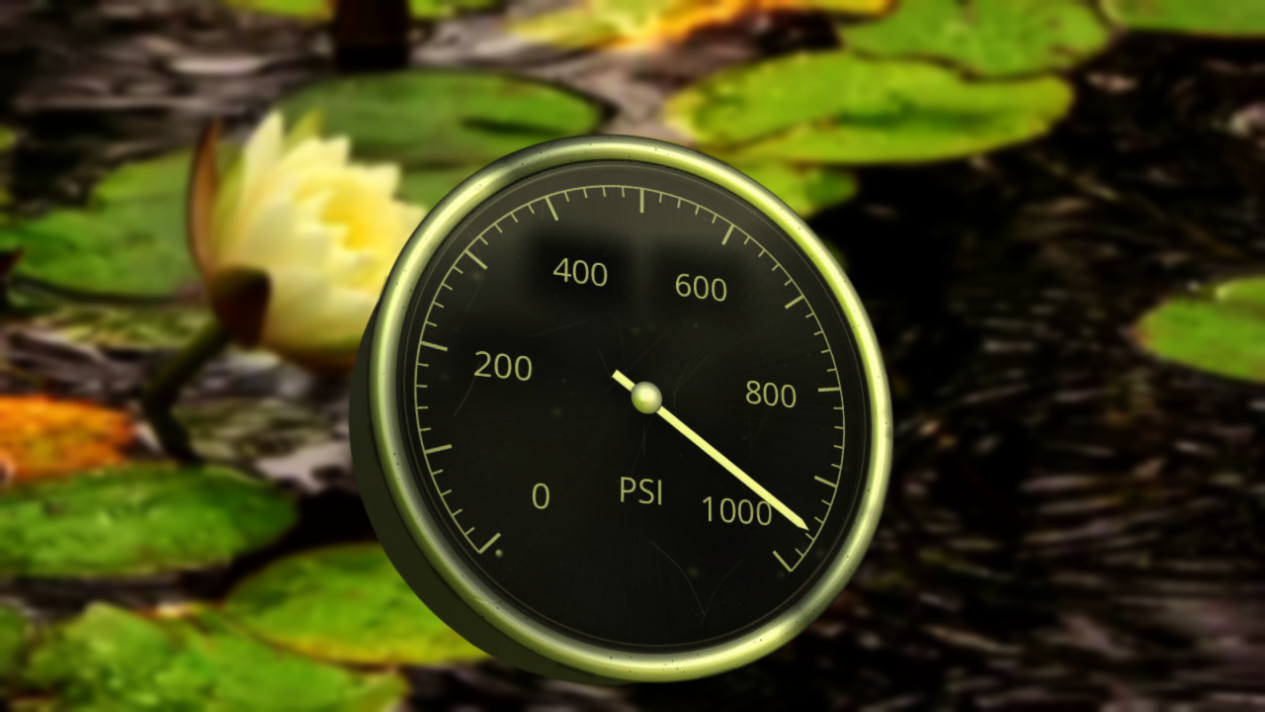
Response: 960 psi
